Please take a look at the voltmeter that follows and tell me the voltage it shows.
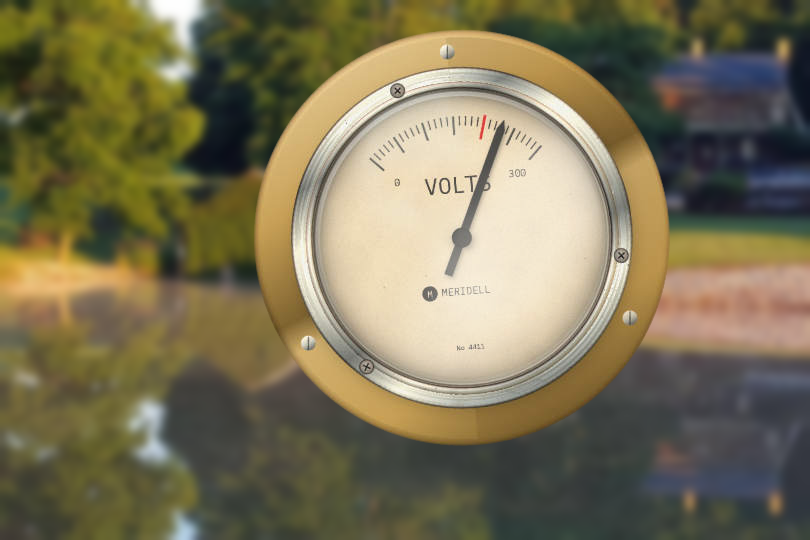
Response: 230 V
